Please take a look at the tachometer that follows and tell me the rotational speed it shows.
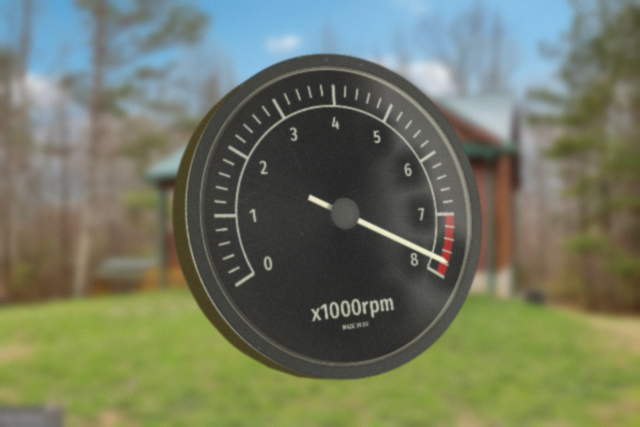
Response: 7800 rpm
